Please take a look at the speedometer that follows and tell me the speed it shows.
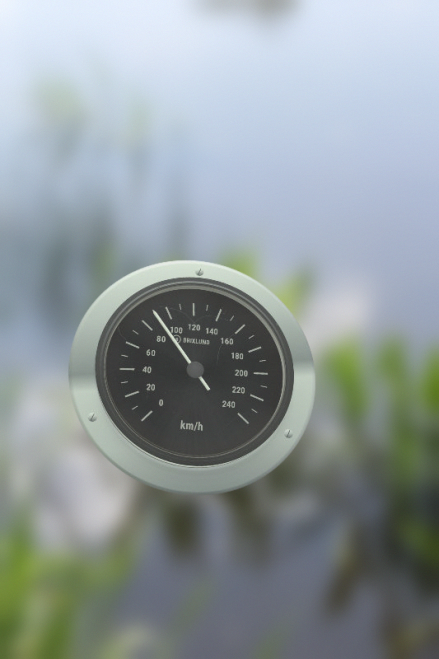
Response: 90 km/h
